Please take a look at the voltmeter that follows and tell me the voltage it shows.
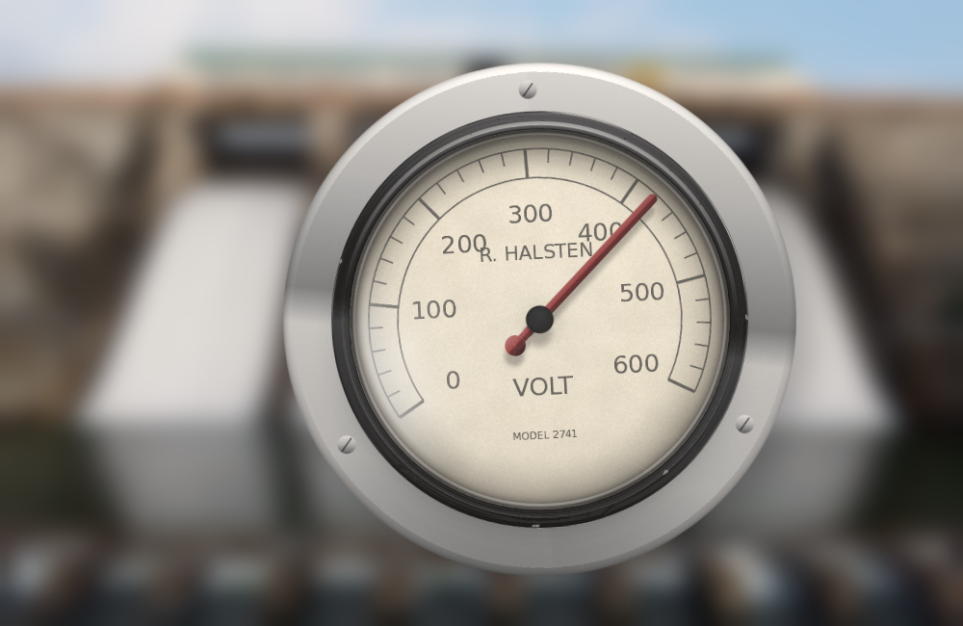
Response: 420 V
